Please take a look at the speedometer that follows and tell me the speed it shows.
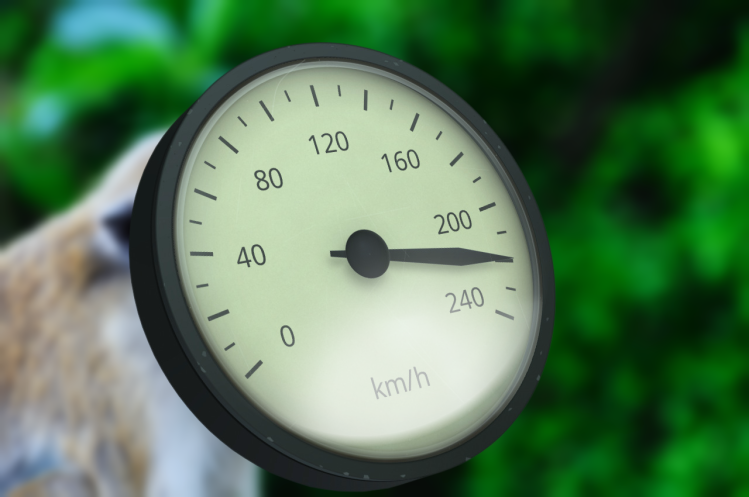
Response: 220 km/h
